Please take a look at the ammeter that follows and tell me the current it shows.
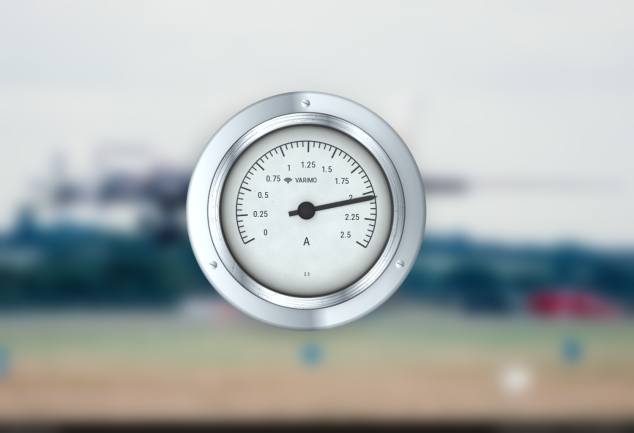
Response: 2.05 A
